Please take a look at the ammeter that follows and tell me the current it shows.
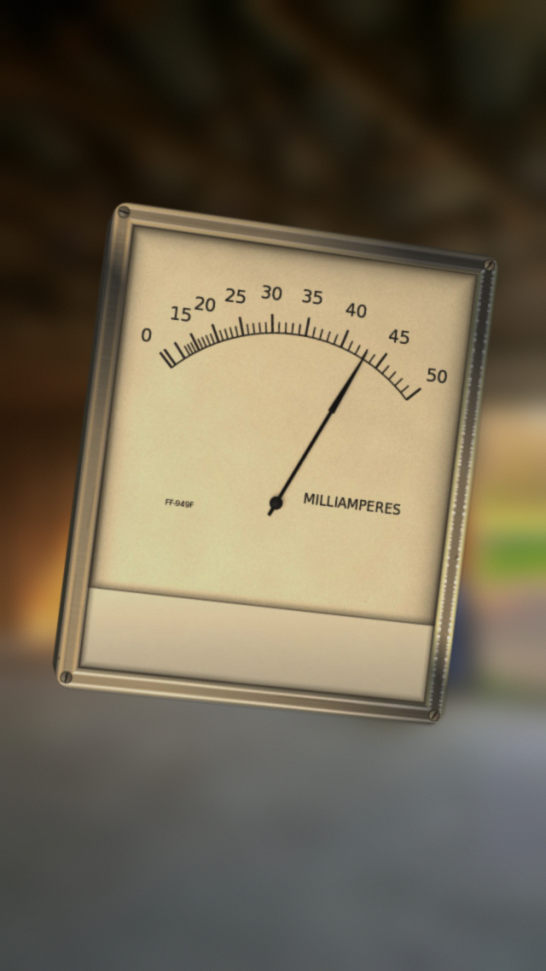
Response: 43 mA
